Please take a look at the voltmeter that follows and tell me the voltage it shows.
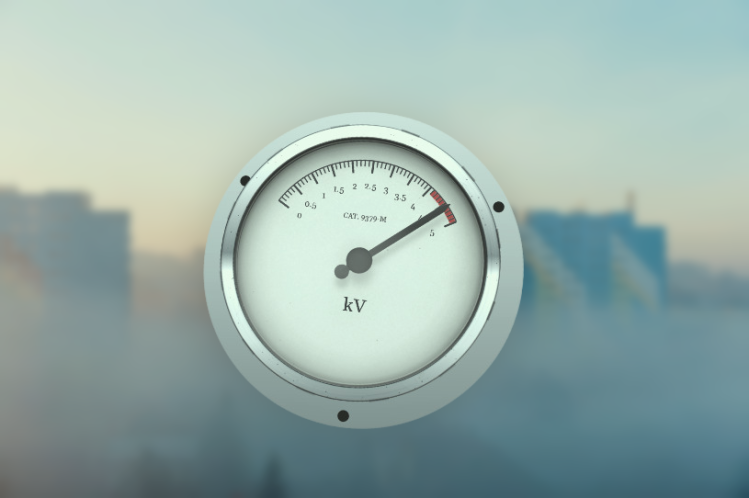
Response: 4.6 kV
